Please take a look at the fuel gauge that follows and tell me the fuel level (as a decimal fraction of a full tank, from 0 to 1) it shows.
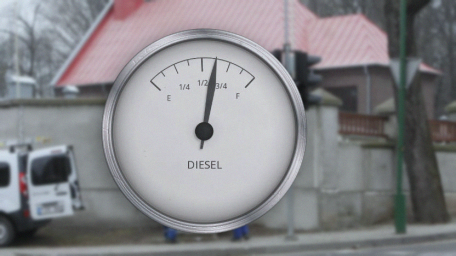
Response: 0.625
